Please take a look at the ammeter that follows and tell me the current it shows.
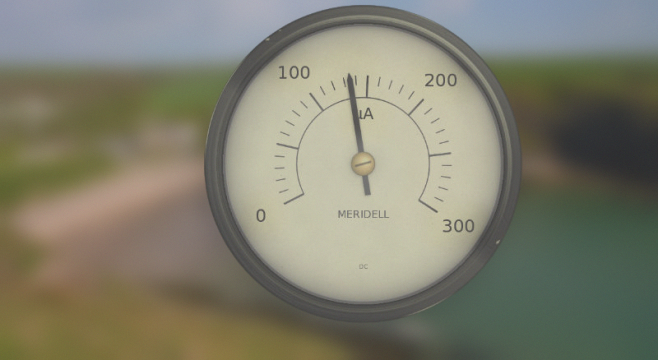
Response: 135 µA
